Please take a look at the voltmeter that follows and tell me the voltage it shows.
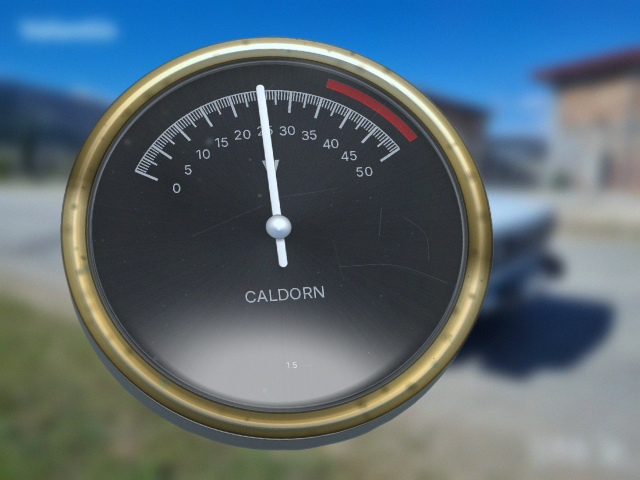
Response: 25 V
